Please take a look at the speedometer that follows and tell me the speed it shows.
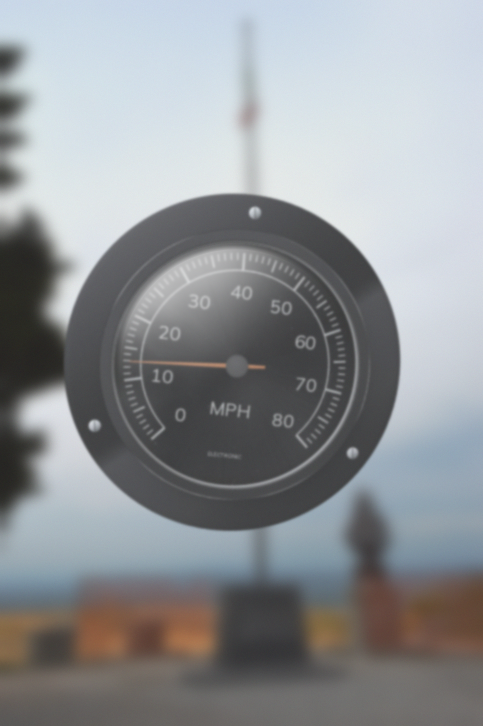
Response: 13 mph
